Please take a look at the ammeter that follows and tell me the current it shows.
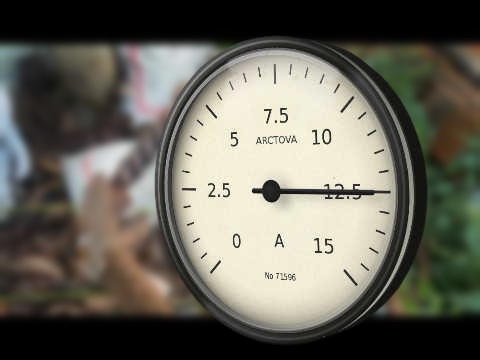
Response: 12.5 A
